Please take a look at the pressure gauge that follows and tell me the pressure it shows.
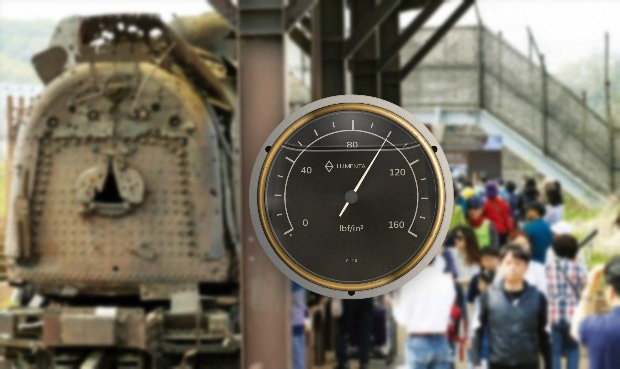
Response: 100 psi
